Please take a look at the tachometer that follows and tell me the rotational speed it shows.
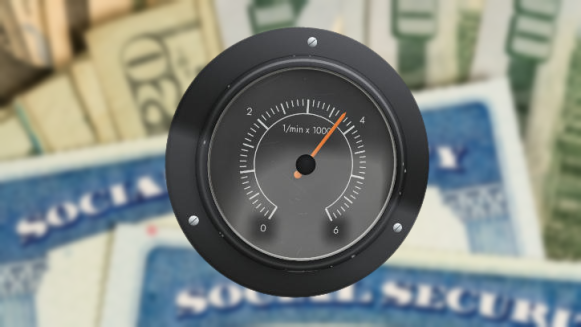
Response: 3700 rpm
